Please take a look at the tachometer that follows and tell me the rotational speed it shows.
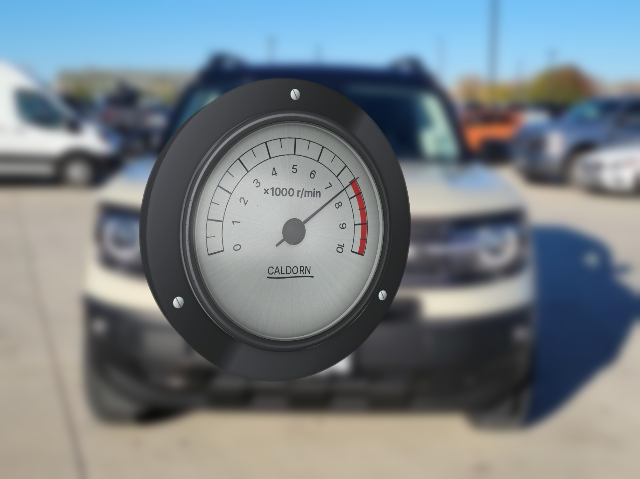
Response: 7500 rpm
